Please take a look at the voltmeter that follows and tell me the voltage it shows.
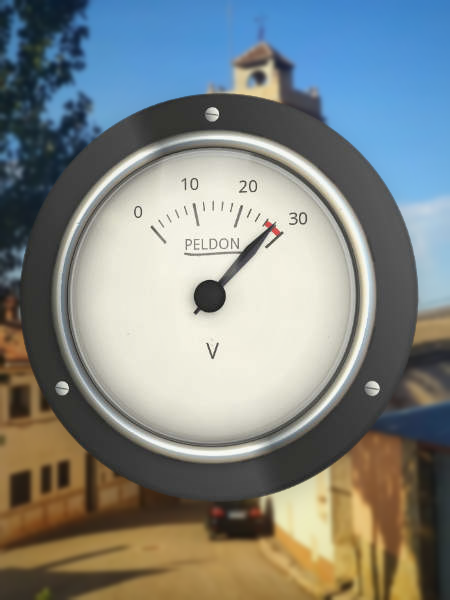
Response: 28 V
